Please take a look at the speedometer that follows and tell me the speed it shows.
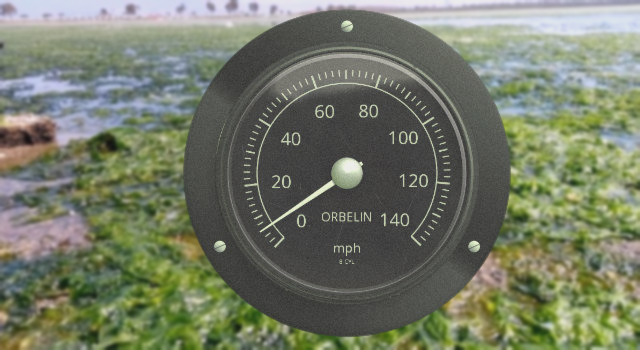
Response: 6 mph
